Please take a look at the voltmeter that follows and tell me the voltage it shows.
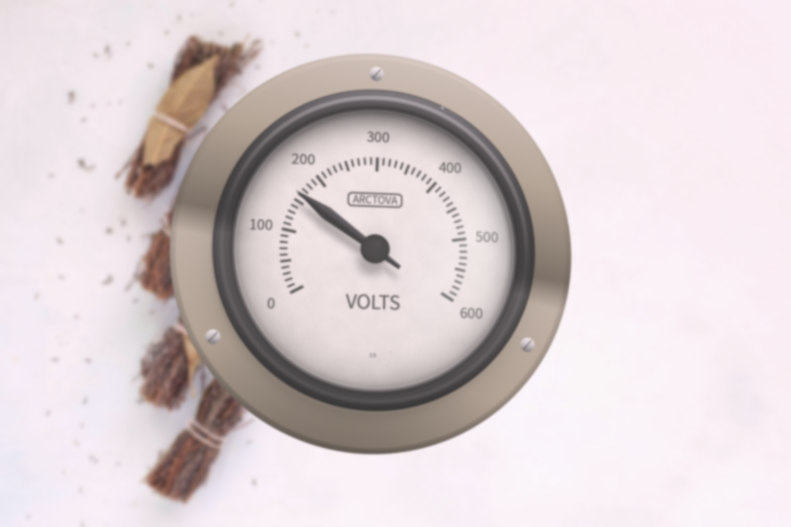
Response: 160 V
